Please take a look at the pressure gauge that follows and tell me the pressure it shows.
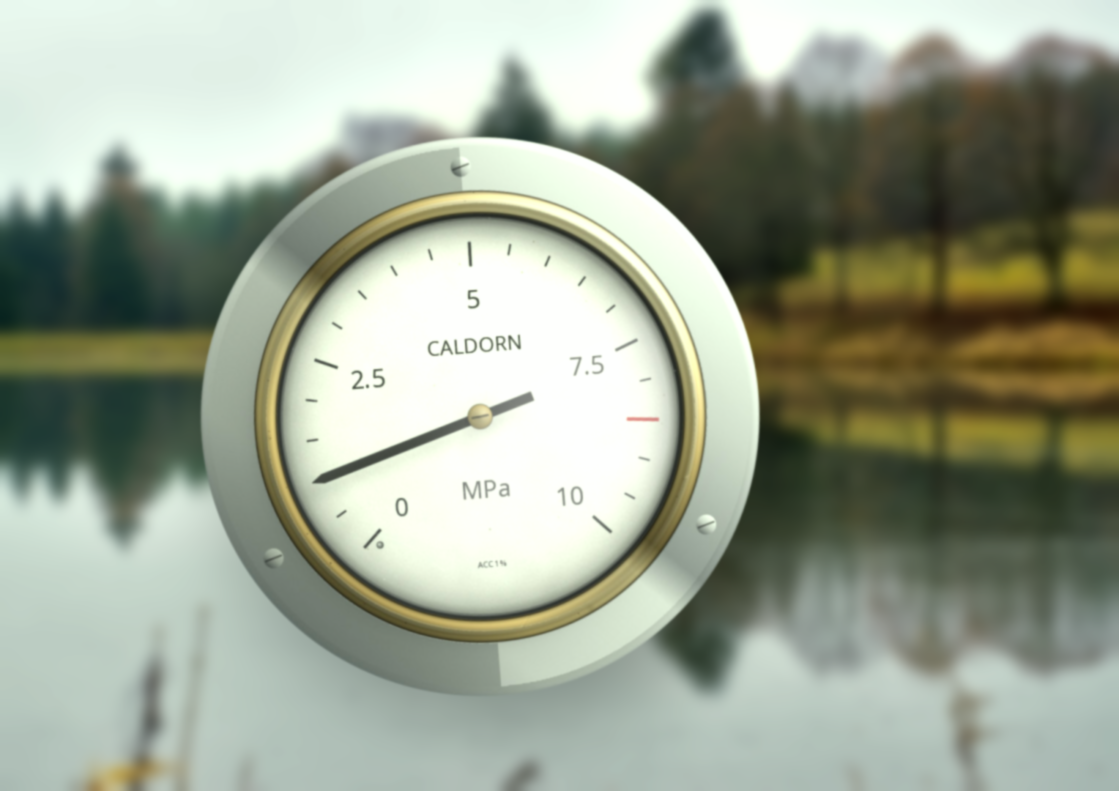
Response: 1 MPa
